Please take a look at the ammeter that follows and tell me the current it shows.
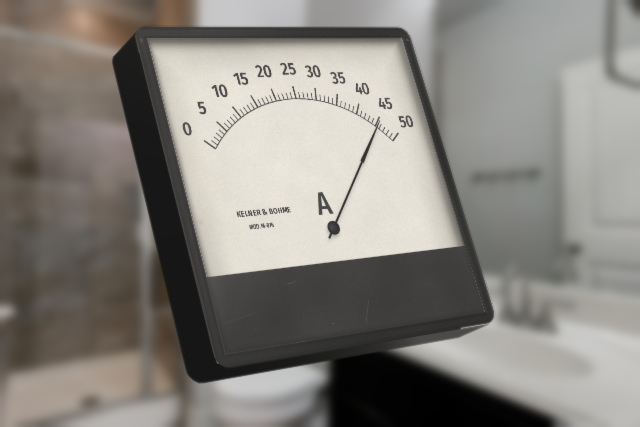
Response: 45 A
